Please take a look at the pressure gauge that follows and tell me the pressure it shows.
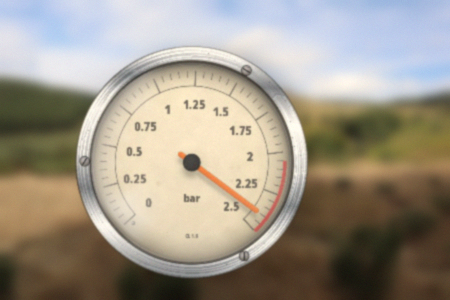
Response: 2.4 bar
